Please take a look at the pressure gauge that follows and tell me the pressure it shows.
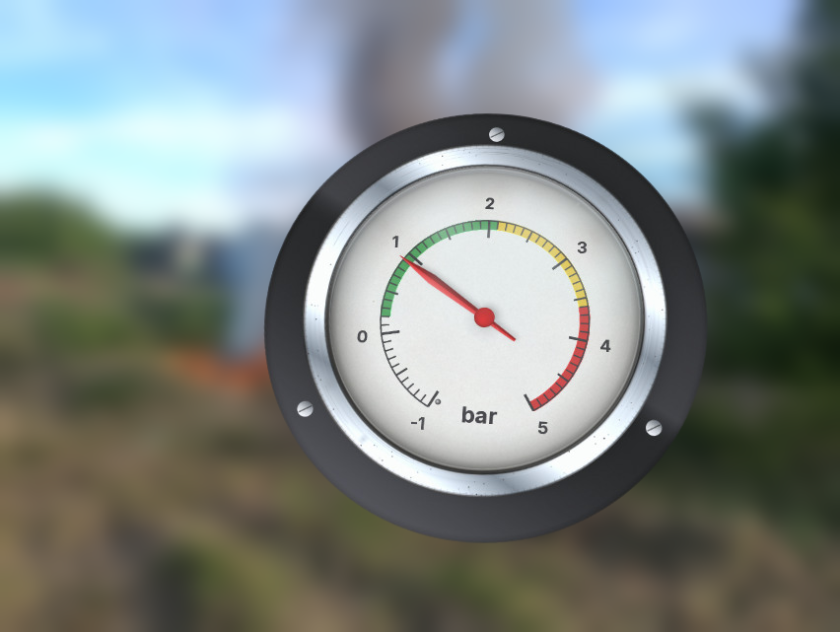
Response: 0.9 bar
